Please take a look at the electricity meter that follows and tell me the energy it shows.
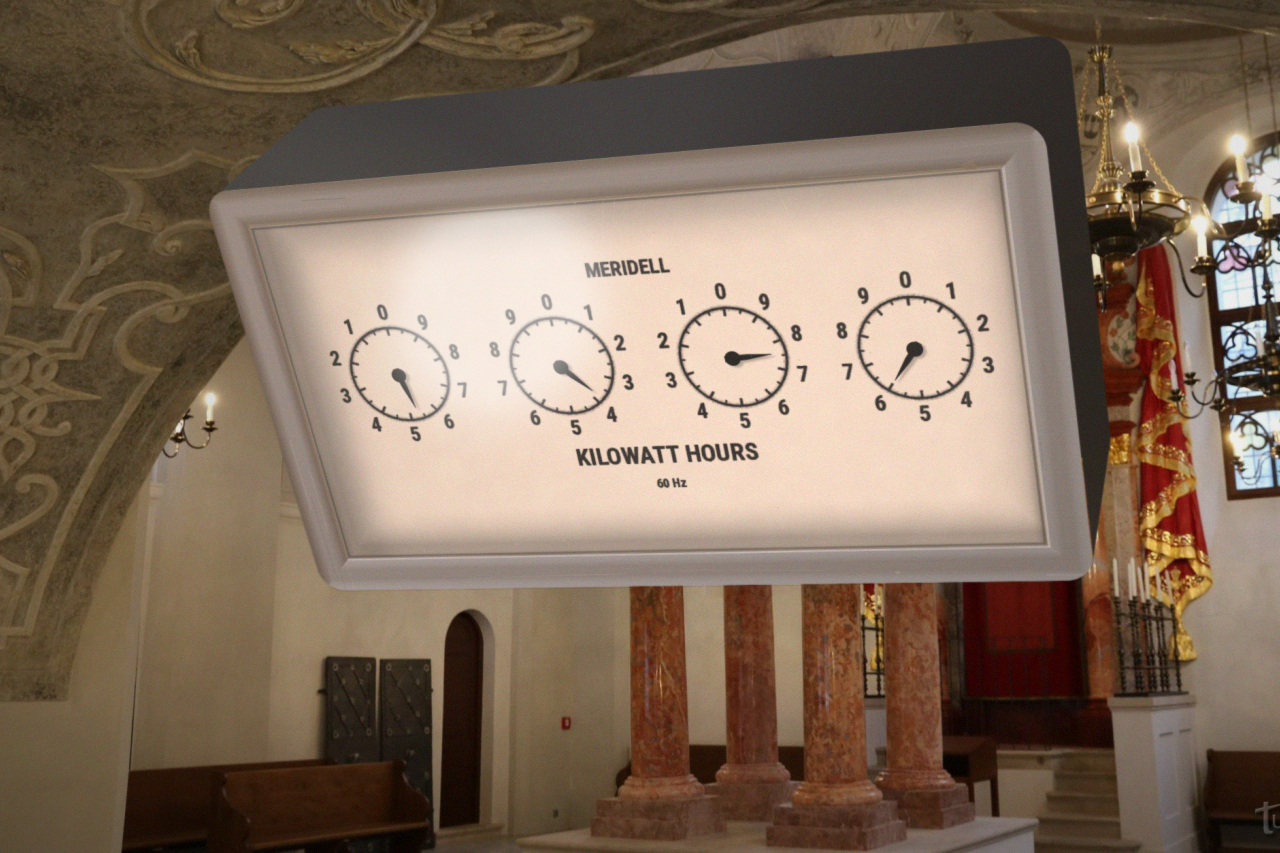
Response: 5376 kWh
